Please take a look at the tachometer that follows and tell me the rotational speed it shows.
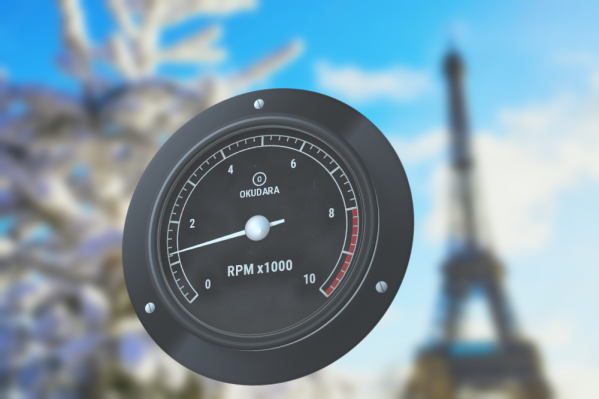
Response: 1200 rpm
